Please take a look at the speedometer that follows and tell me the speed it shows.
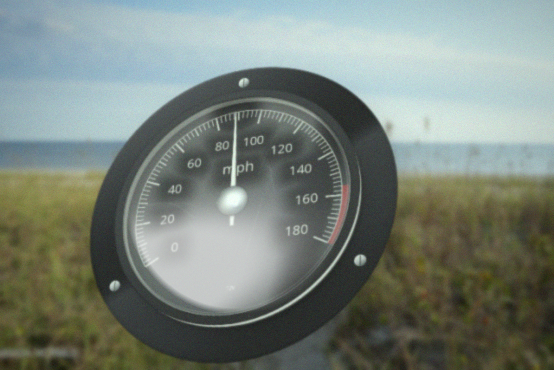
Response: 90 mph
